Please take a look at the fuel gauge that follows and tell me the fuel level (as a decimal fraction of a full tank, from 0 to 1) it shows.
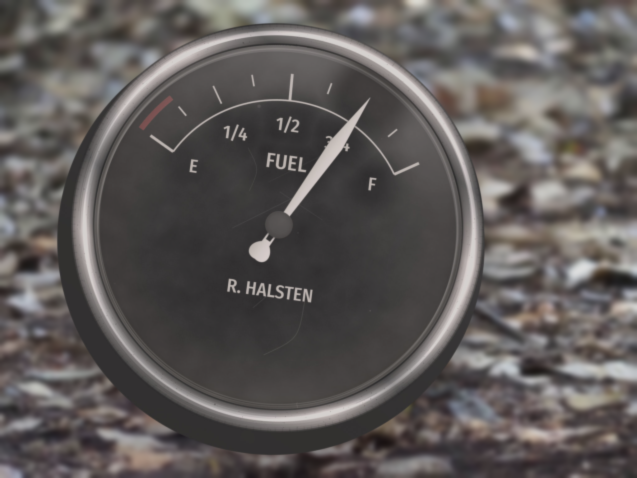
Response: 0.75
